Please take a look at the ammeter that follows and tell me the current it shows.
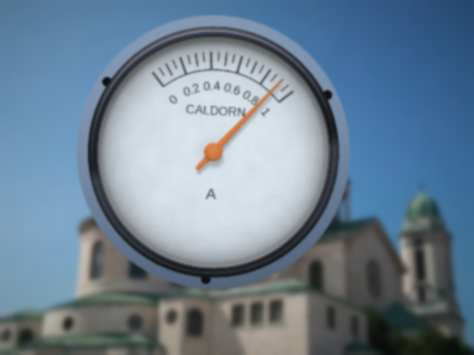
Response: 0.9 A
